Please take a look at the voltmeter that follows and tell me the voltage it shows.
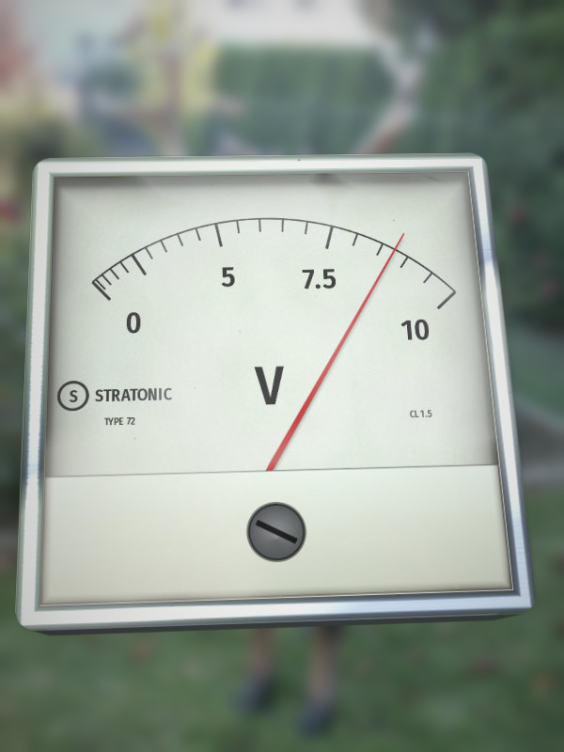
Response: 8.75 V
